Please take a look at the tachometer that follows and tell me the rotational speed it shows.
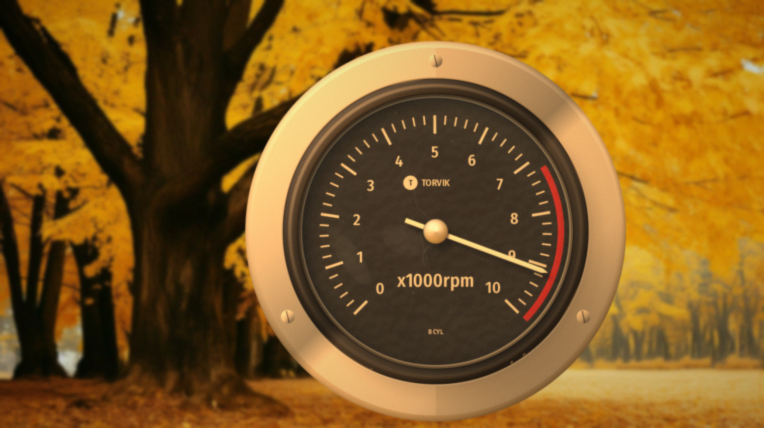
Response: 9100 rpm
